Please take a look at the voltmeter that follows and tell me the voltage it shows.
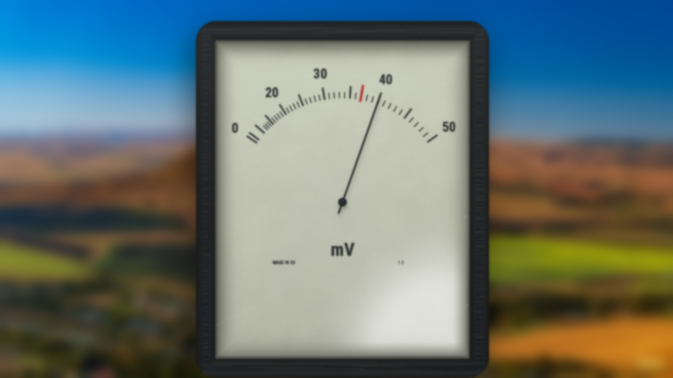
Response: 40 mV
